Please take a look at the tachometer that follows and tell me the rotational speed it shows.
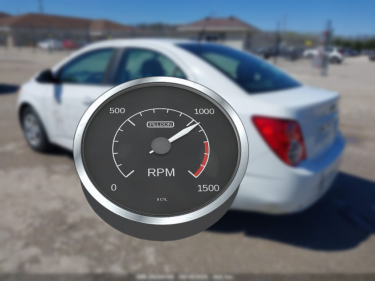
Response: 1050 rpm
